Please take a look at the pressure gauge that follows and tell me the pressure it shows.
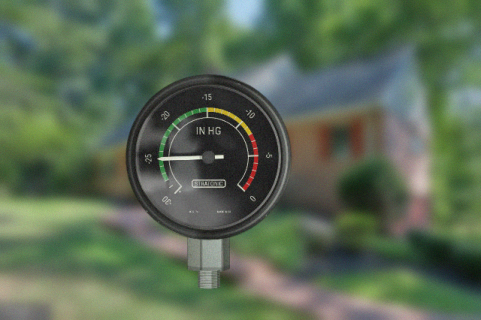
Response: -25 inHg
